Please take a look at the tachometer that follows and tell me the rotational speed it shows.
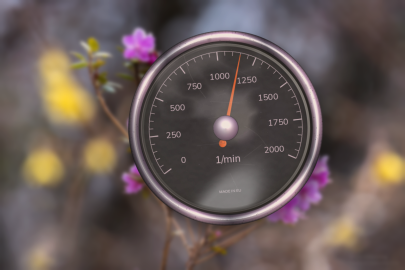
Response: 1150 rpm
